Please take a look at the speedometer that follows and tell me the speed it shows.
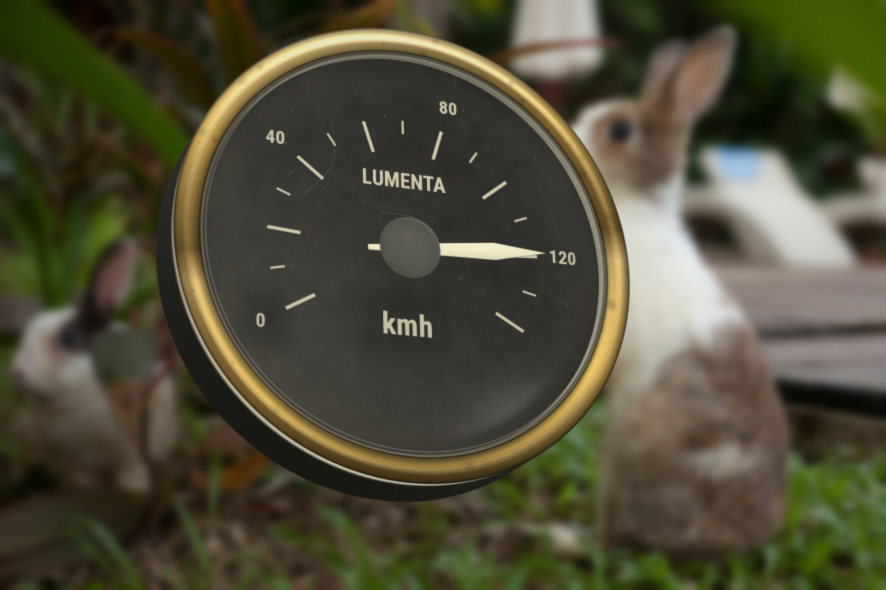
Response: 120 km/h
